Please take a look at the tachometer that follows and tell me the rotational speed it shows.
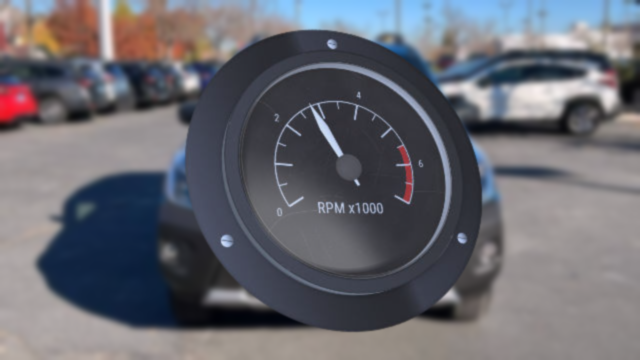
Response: 2750 rpm
